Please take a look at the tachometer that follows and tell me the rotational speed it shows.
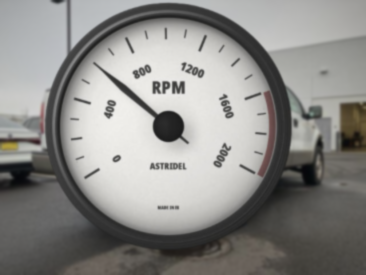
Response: 600 rpm
